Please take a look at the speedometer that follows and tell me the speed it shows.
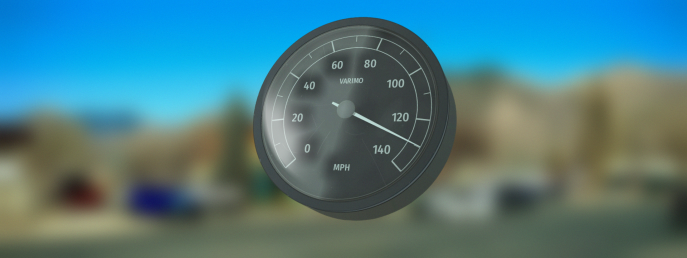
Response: 130 mph
